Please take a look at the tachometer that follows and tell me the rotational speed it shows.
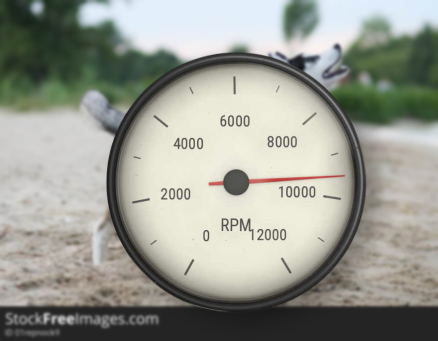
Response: 9500 rpm
